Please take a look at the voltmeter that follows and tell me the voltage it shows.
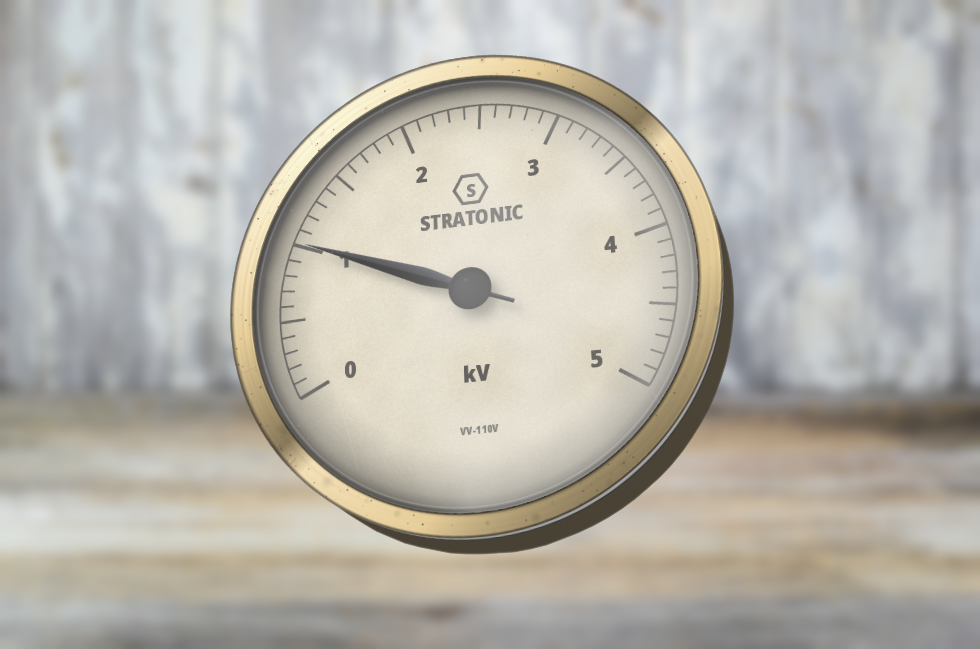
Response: 1 kV
